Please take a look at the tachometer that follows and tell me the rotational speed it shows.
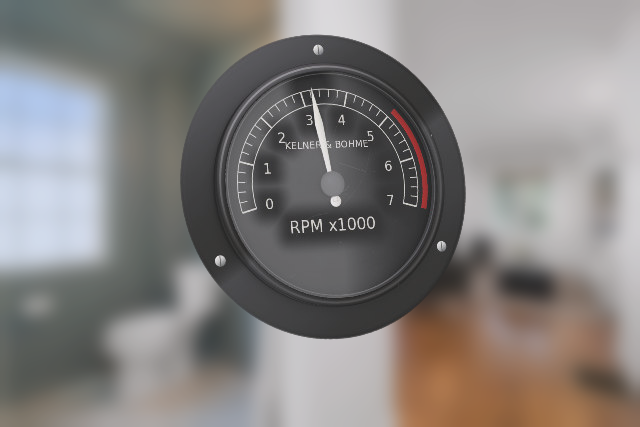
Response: 3200 rpm
